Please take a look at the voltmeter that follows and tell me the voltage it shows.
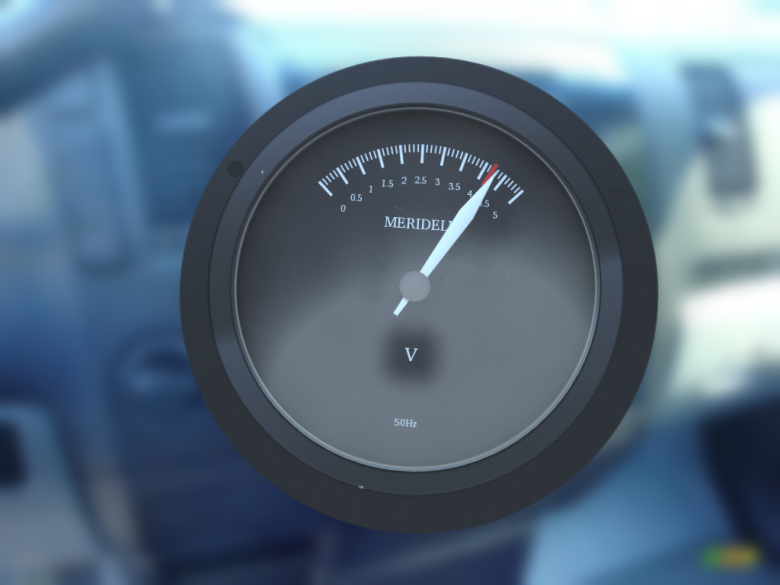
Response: 4.3 V
